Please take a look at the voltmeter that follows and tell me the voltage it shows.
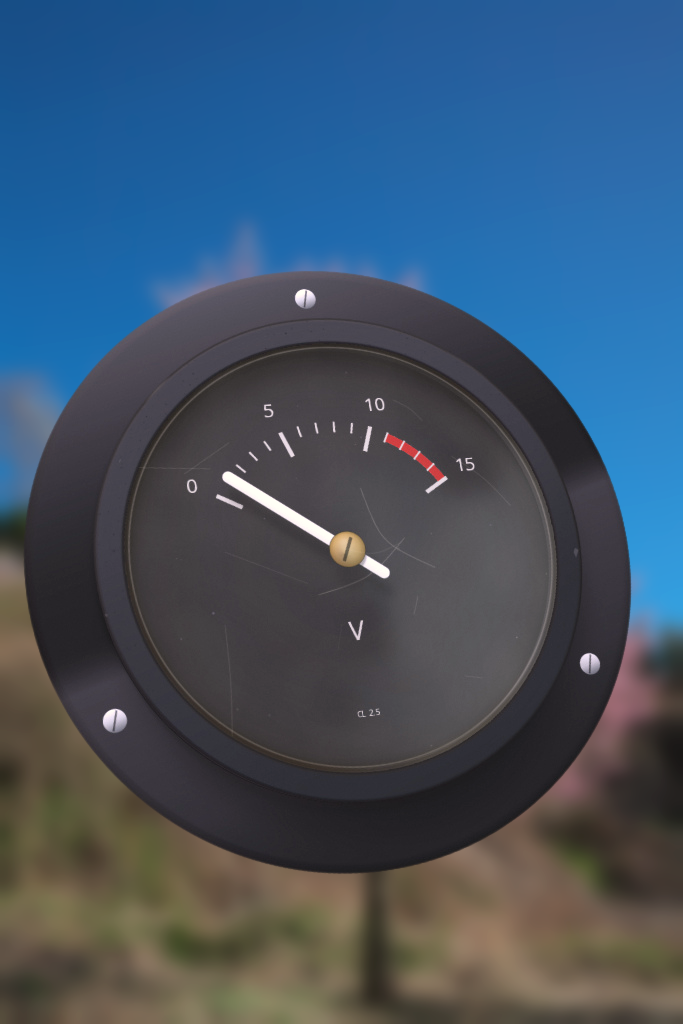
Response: 1 V
